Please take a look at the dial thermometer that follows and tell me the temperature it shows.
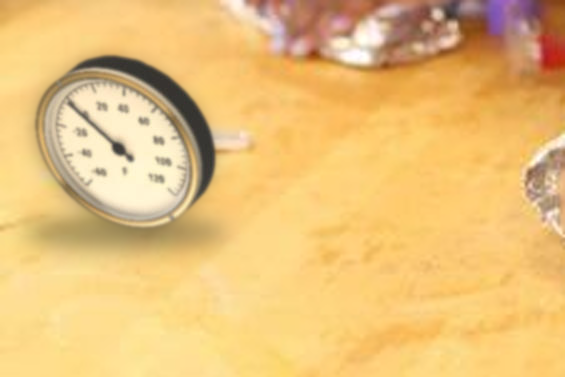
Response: 0 °F
